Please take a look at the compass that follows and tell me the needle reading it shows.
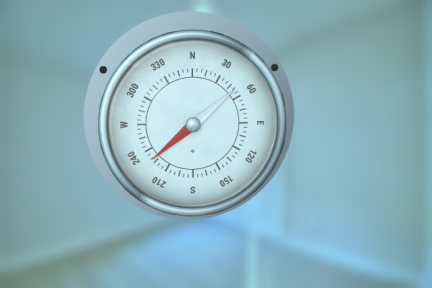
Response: 230 °
